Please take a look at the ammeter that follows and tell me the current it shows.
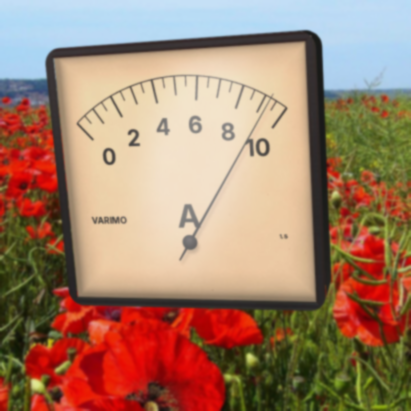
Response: 9.25 A
